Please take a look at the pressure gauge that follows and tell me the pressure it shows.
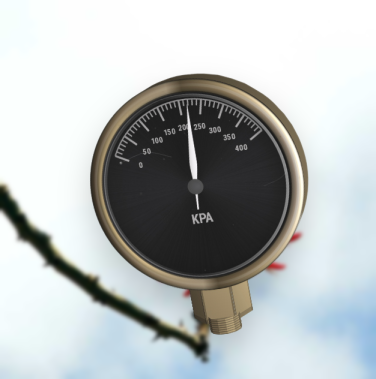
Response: 220 kPa
